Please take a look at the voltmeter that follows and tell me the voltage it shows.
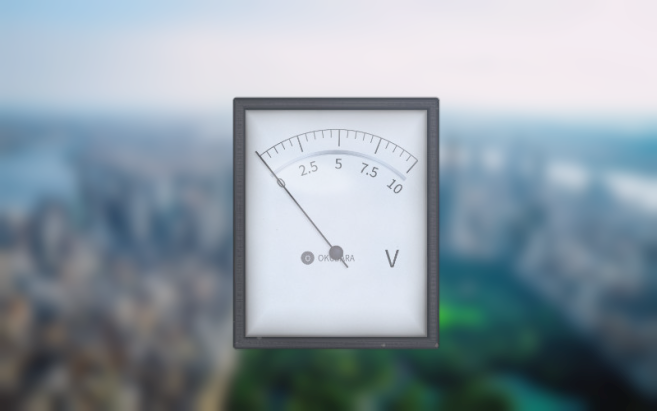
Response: 0 V
